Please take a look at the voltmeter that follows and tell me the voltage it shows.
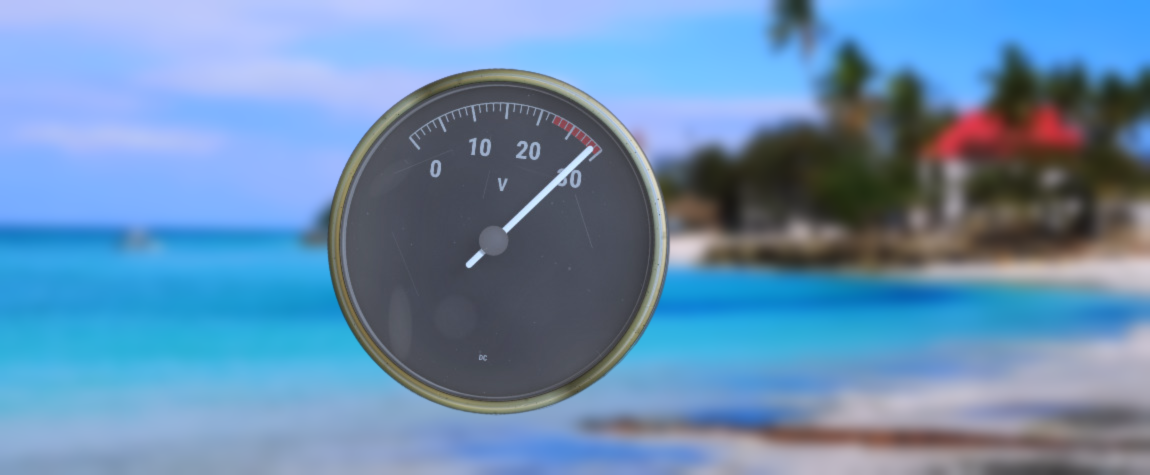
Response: 29 V
